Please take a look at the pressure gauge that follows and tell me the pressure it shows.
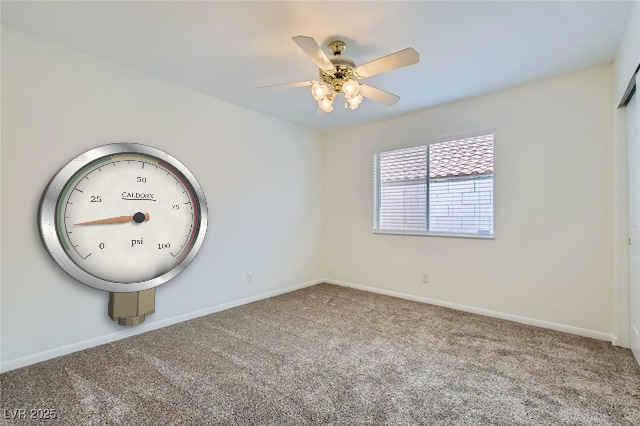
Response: 12.5 psi
